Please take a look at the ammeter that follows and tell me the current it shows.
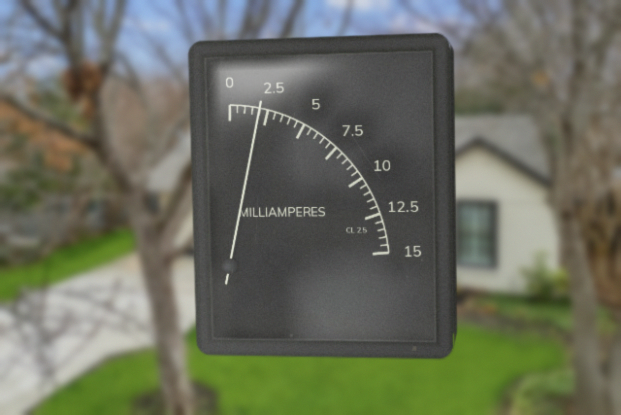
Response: 2 mA
